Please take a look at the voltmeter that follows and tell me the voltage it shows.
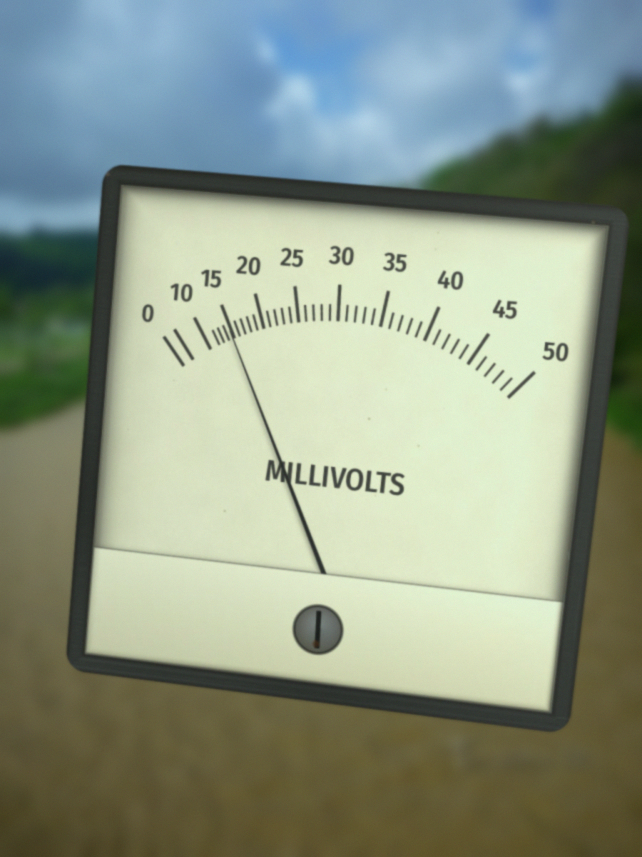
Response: 15 mV
